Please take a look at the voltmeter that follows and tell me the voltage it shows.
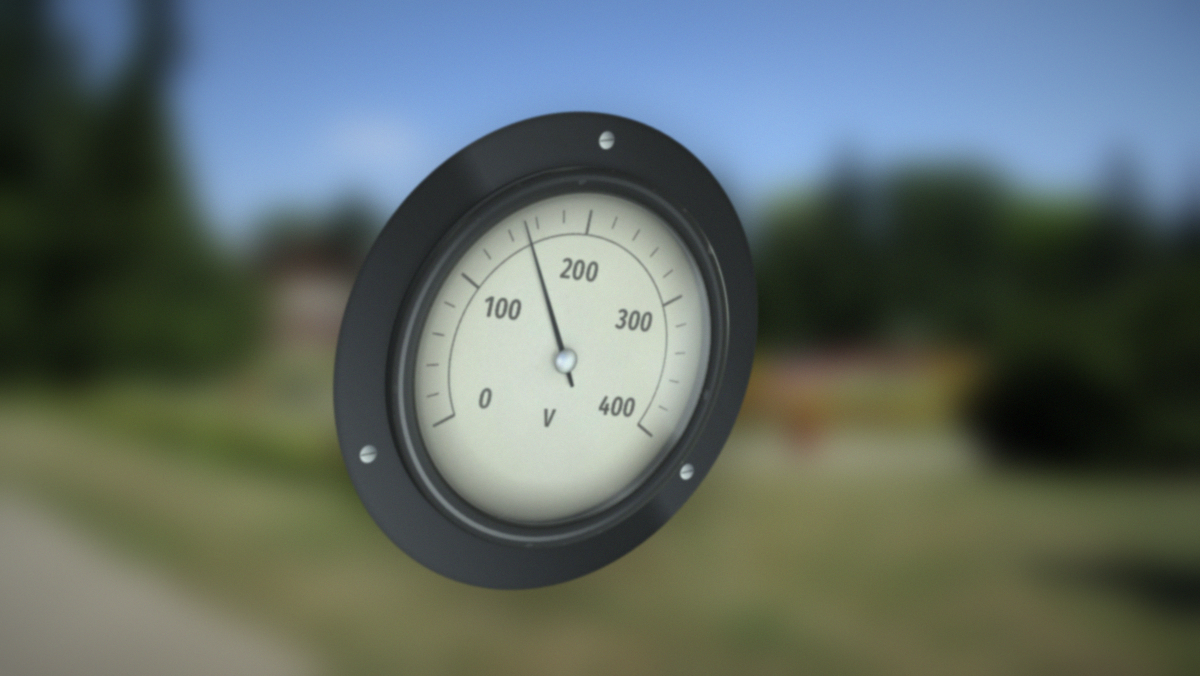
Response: 150 V
